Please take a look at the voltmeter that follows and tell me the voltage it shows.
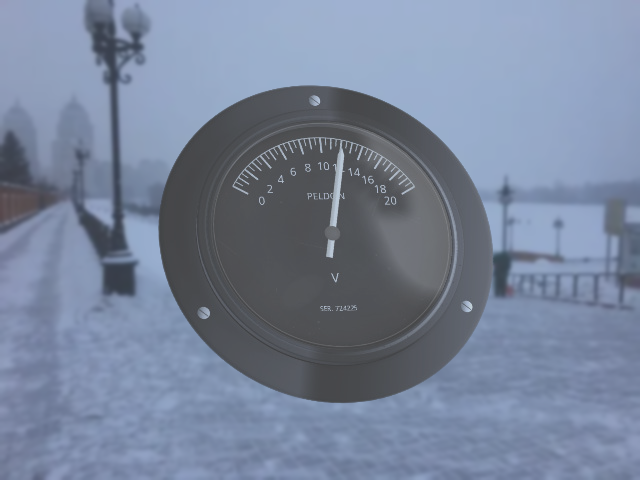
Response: 12 V
